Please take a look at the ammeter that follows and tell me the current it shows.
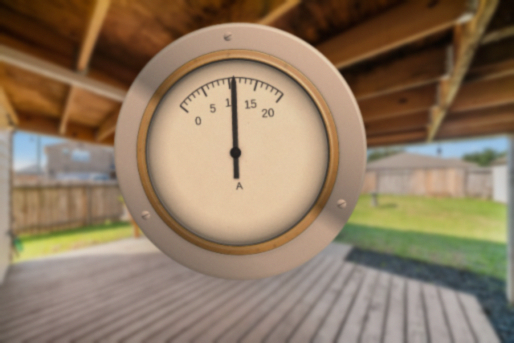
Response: 11 A
